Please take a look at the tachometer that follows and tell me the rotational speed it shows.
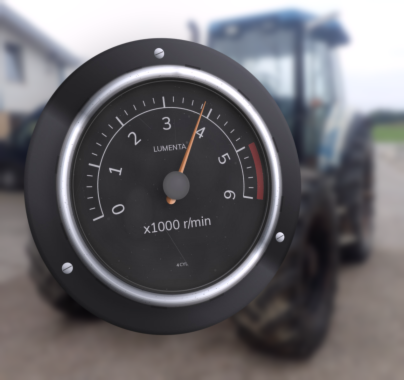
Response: 3800 rpm
